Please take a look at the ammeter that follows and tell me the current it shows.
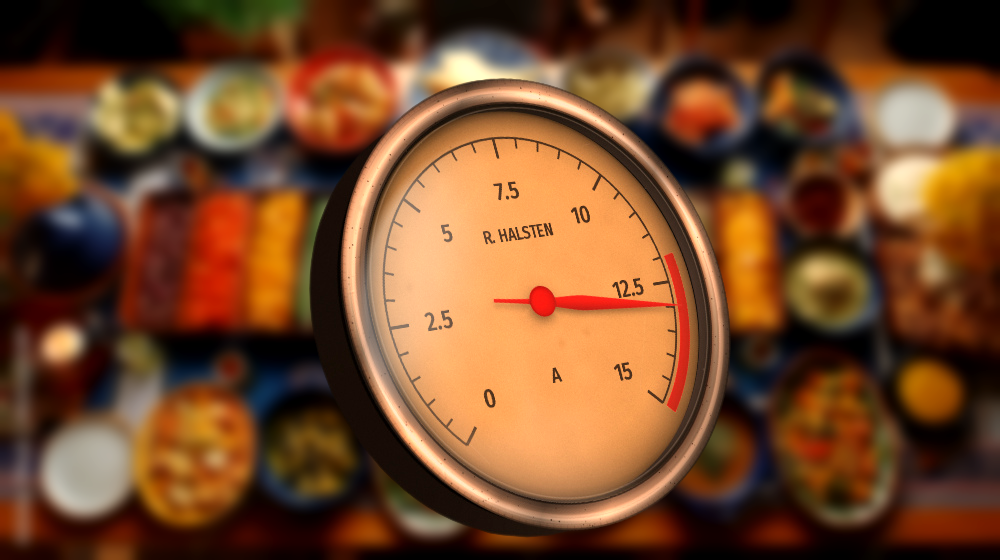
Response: 13 A
